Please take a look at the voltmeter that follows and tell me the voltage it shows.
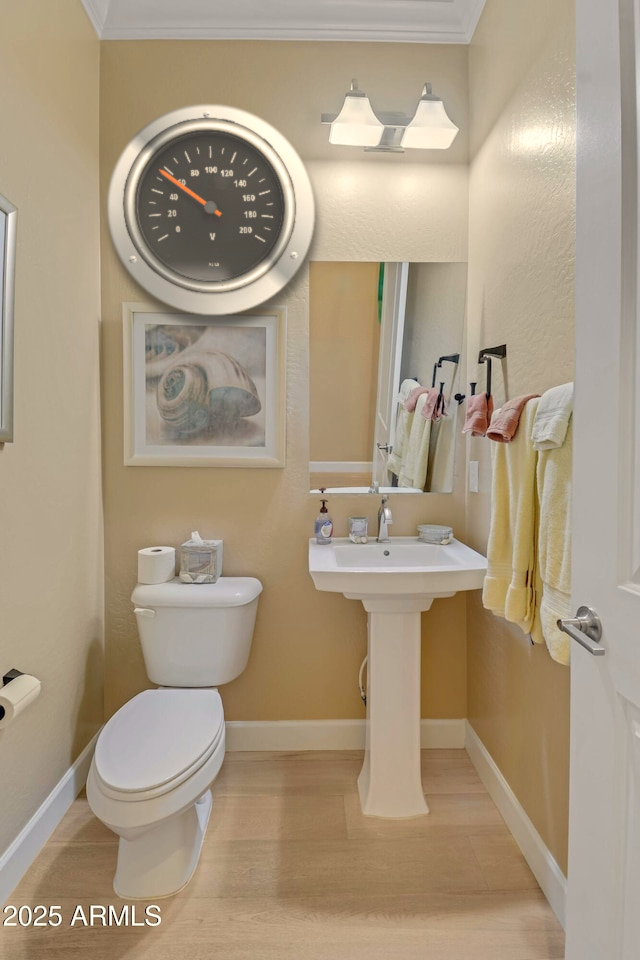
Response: 55 V
